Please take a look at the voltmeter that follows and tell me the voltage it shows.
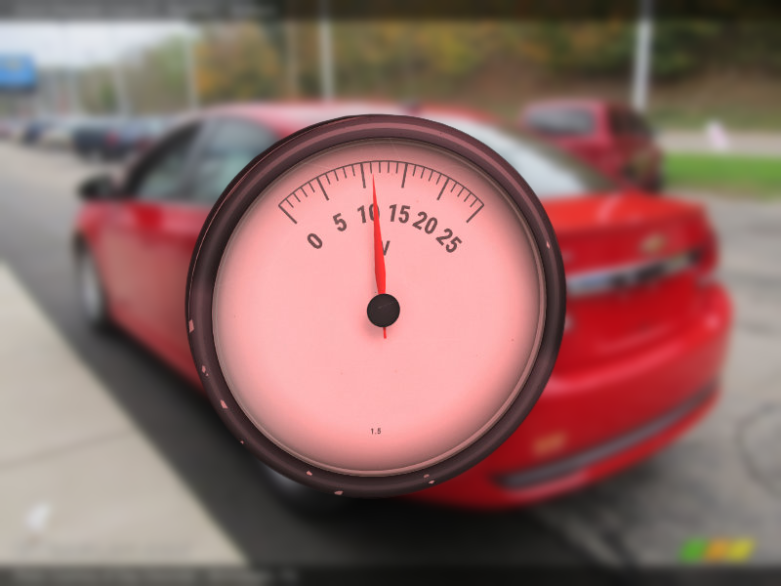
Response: 11 V
